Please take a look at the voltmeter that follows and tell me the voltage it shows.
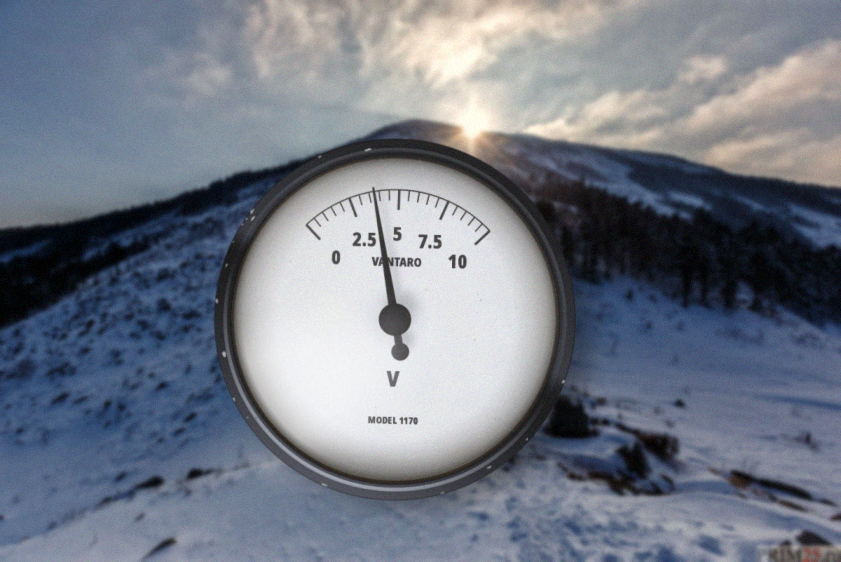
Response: 3.75 V
